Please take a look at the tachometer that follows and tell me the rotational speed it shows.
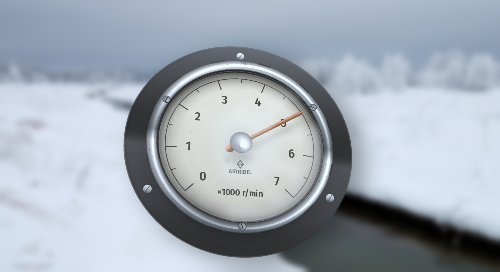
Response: 5000 rpm
